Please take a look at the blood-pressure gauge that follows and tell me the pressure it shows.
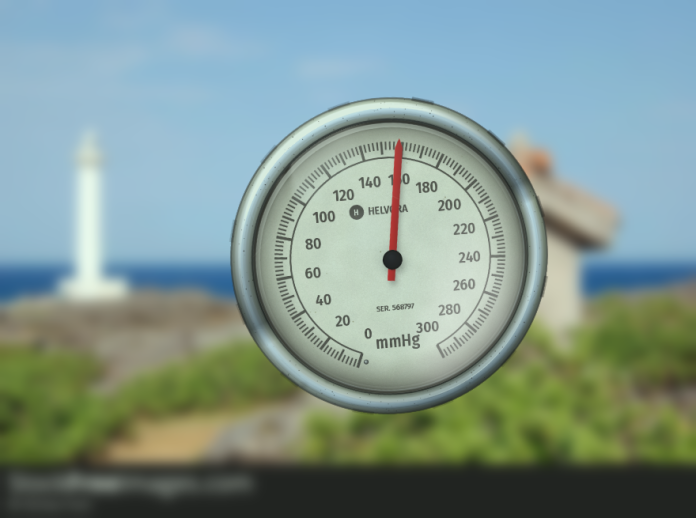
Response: 158 mmHg
